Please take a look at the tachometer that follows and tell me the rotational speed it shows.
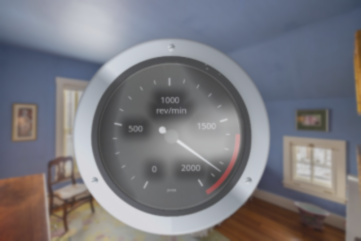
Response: 1850 rpm
